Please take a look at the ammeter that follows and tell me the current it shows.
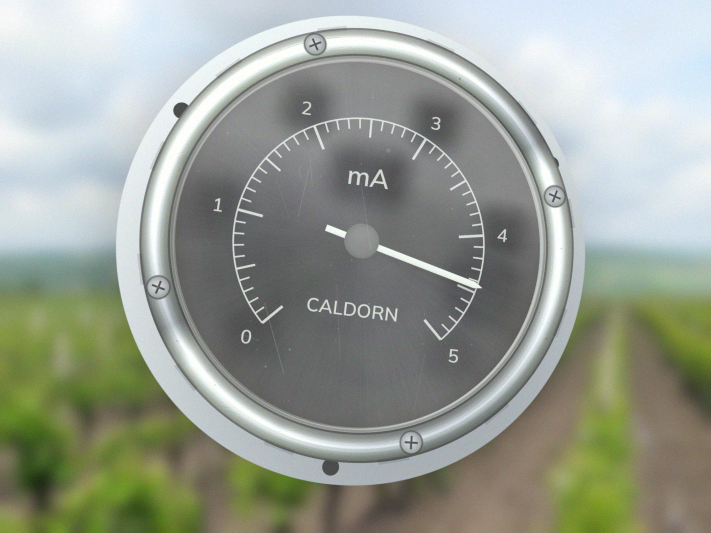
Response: 4.45 mA
